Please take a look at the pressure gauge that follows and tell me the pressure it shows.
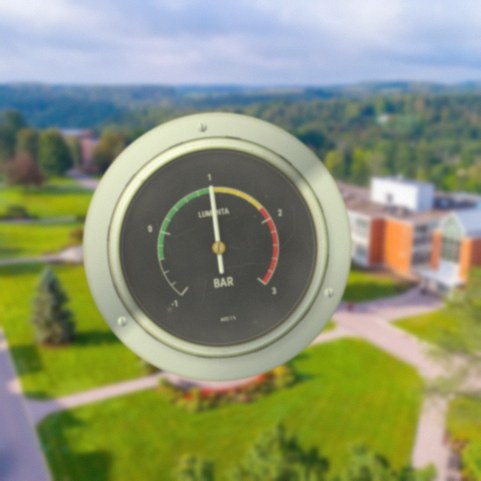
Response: 1 bar
